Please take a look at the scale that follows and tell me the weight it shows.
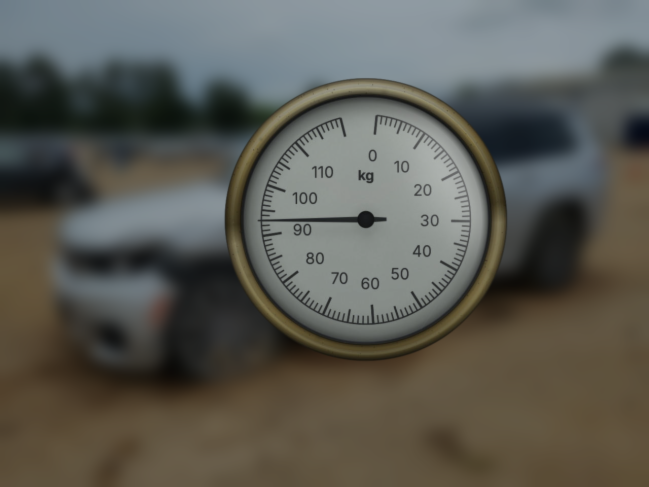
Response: 93 kg
